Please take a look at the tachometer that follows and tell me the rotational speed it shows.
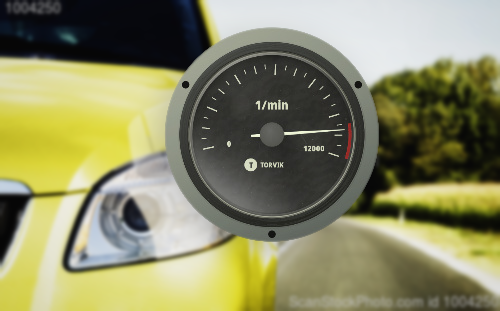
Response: 10750 rpm
